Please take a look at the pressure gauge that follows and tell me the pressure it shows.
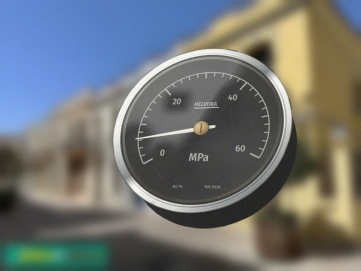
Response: 6 MPa
